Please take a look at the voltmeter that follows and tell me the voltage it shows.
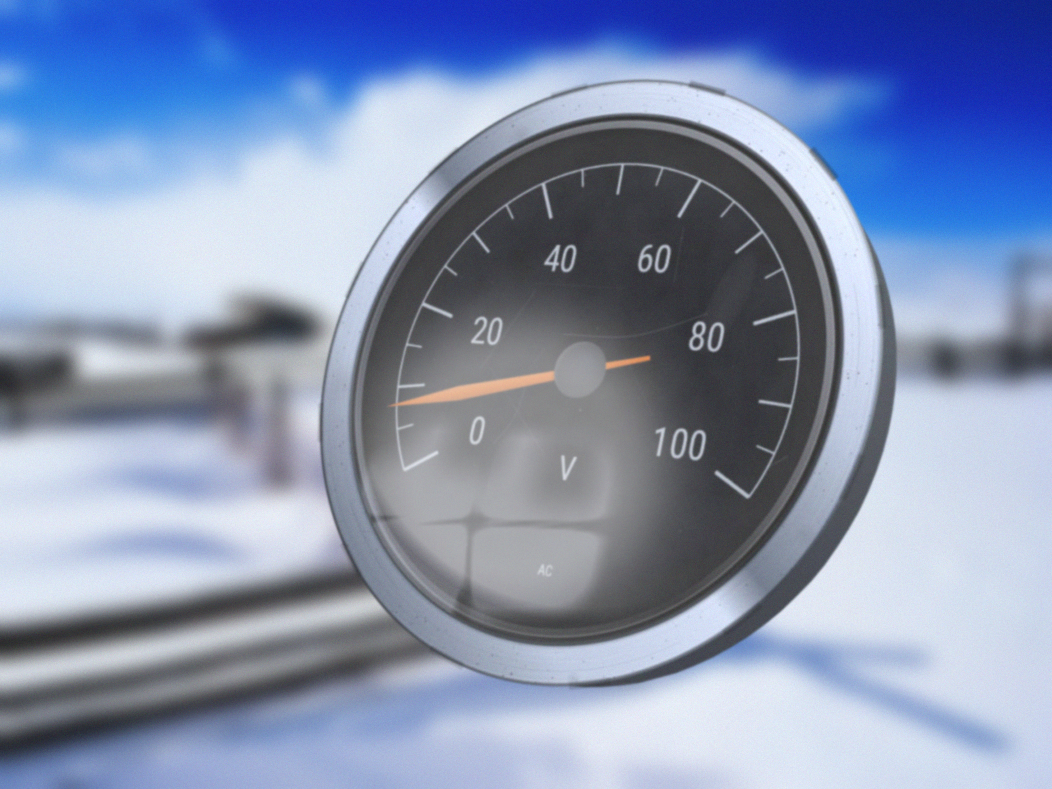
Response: 7.5 V
